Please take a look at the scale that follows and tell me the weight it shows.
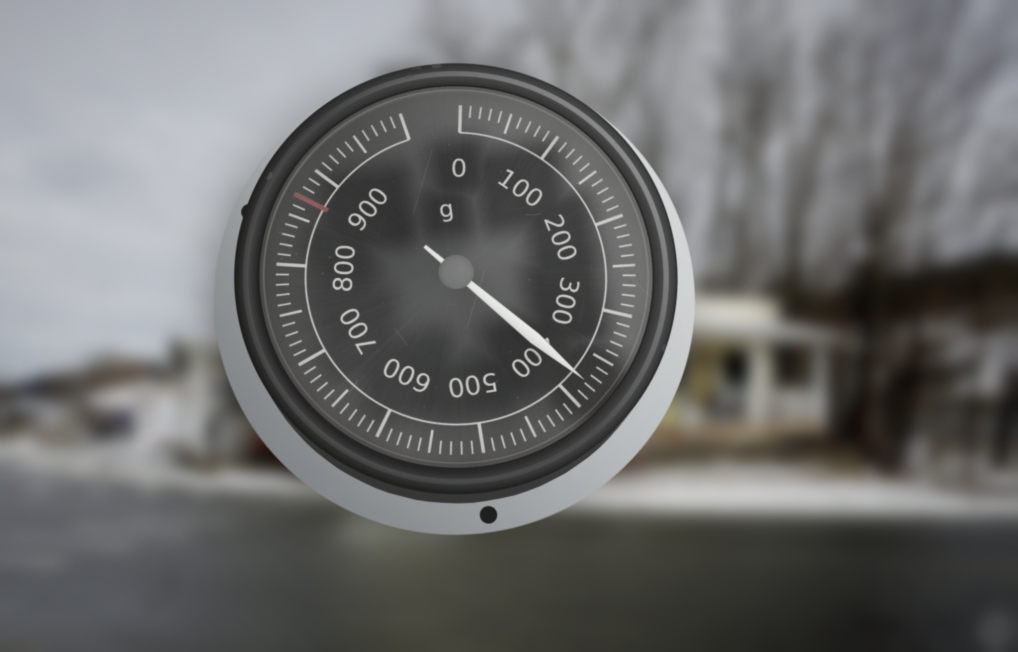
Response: 380 g
